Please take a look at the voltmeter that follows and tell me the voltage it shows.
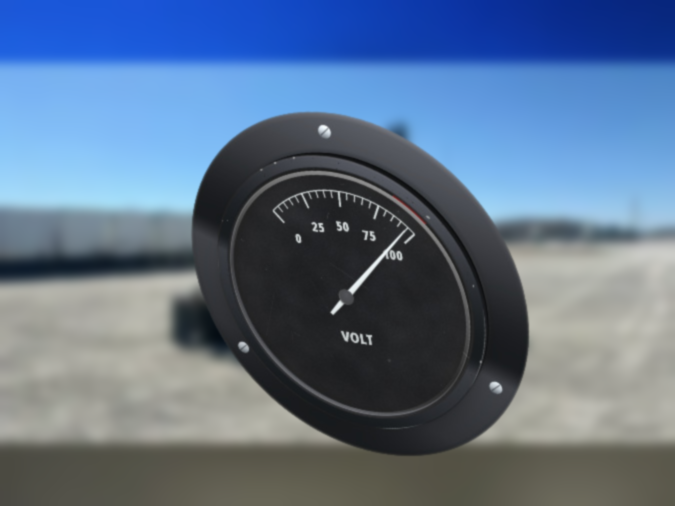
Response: 95 V
